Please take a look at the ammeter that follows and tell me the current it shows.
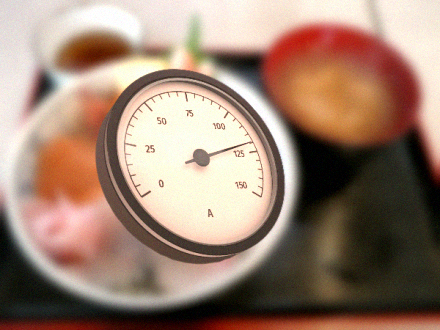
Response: 120 A
